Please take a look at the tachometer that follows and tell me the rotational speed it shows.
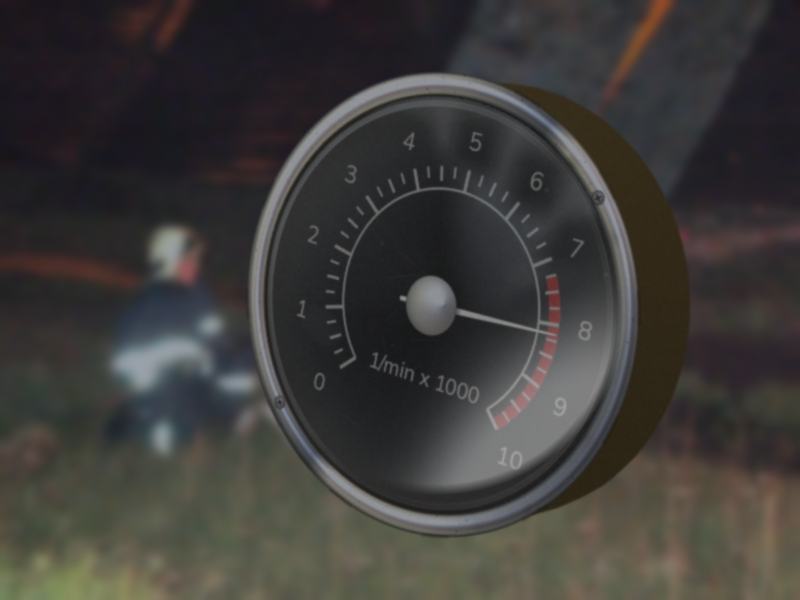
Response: 8125 rpm
